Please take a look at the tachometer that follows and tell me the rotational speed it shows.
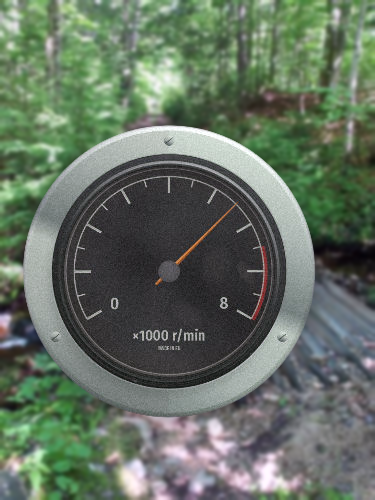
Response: 5500 rpm
